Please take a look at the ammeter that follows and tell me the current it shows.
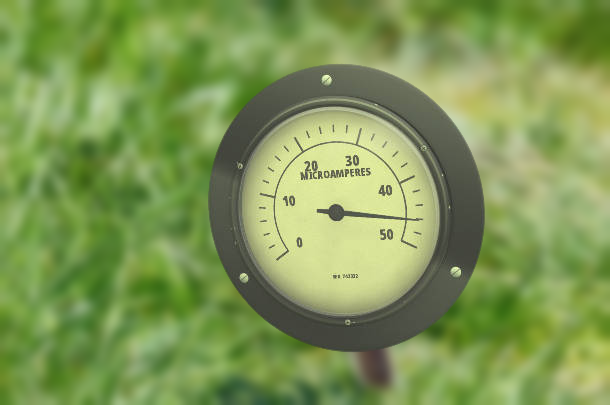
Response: 46 µA
